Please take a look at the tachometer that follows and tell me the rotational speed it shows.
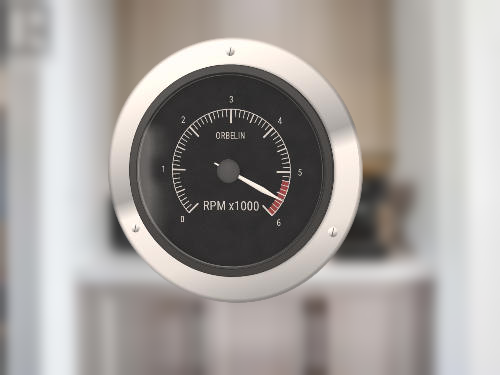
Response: 5600 rpm
